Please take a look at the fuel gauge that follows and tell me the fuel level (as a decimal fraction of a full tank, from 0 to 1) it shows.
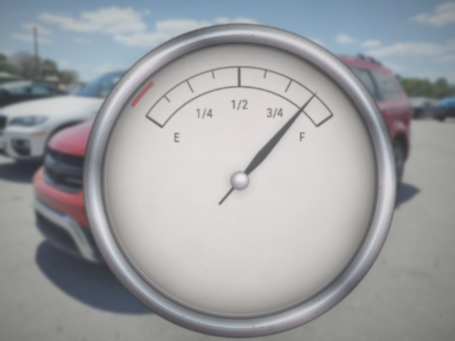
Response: 0.875
